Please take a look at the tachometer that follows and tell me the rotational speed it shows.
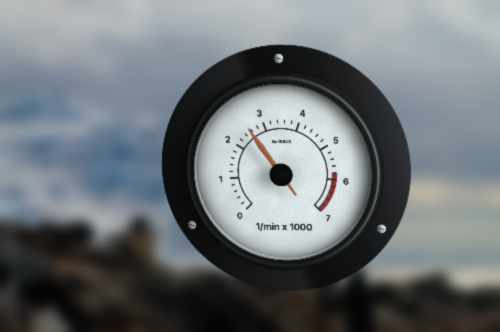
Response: 2600 rpm
